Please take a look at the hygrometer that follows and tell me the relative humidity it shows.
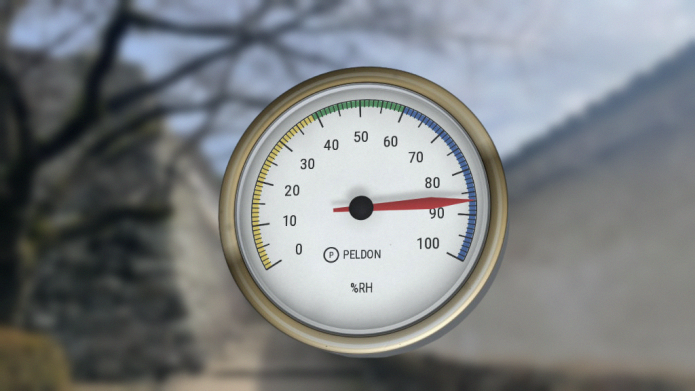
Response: 87 %
